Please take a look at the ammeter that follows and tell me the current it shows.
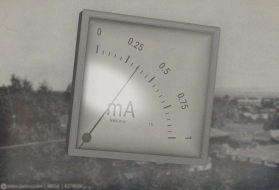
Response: 0.35 mA
